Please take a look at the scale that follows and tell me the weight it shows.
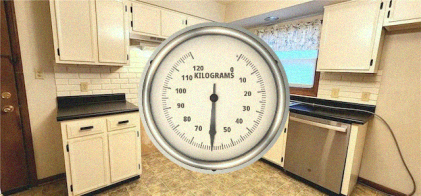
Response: 60 kg
